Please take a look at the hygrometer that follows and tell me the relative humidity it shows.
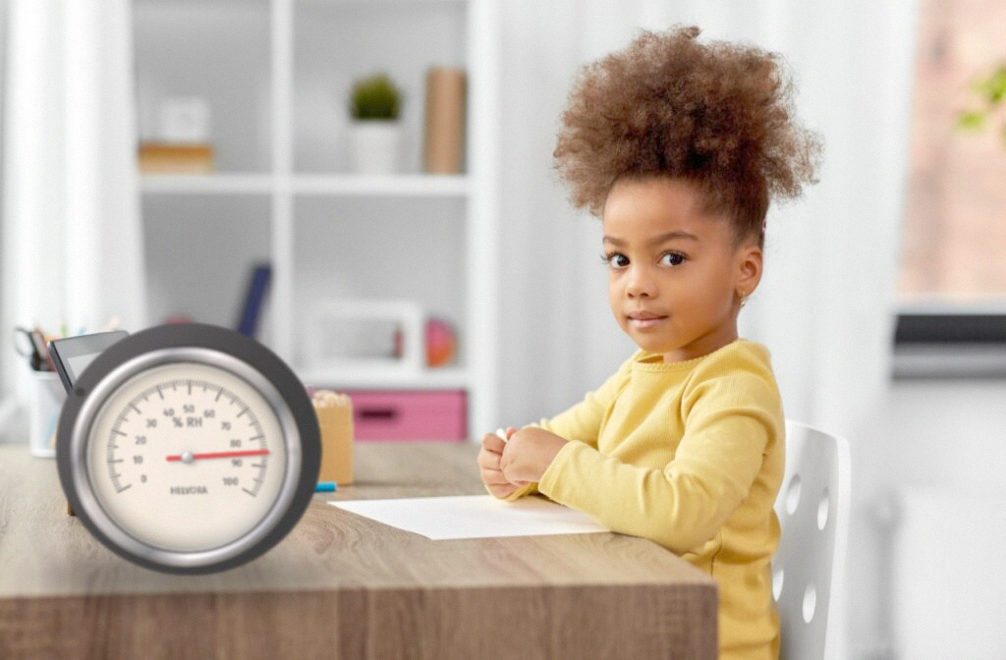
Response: 85 %
